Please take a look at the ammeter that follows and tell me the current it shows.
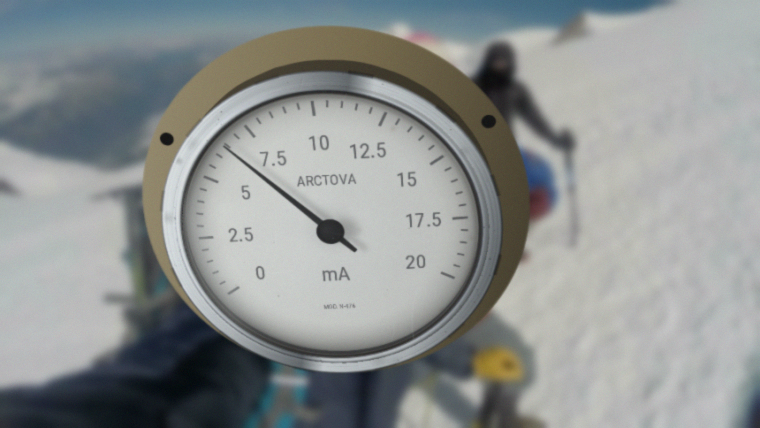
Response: 6.5 mA
